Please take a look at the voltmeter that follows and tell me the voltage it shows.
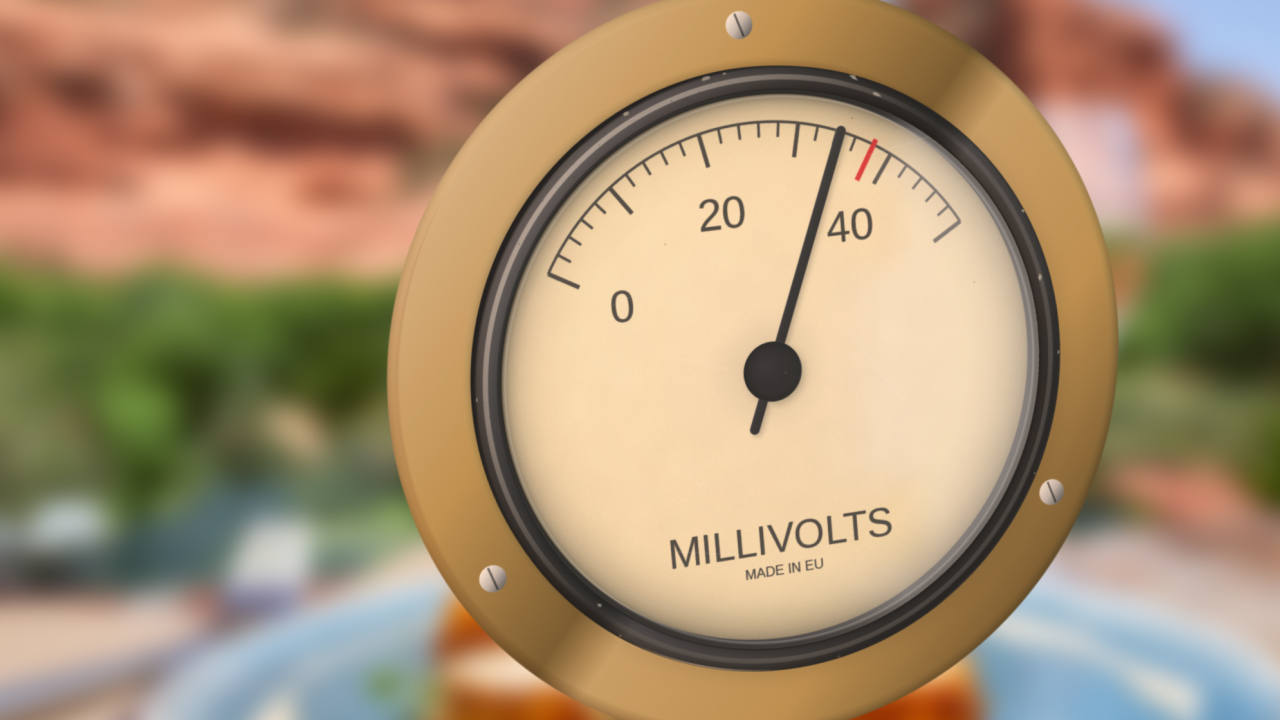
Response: 34 mV
